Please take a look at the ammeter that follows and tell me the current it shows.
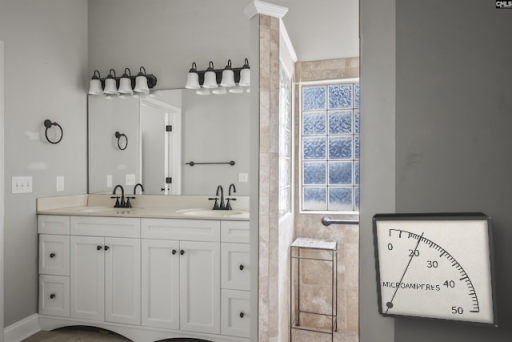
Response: 20 µA
